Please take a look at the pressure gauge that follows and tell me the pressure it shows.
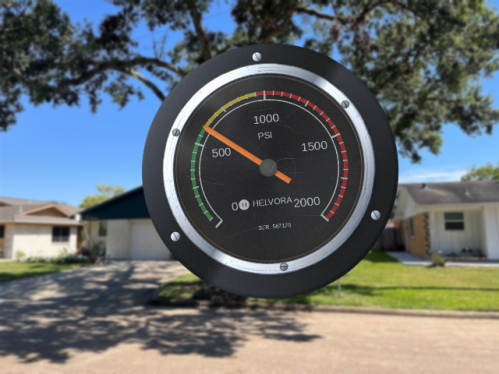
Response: 600 psi
